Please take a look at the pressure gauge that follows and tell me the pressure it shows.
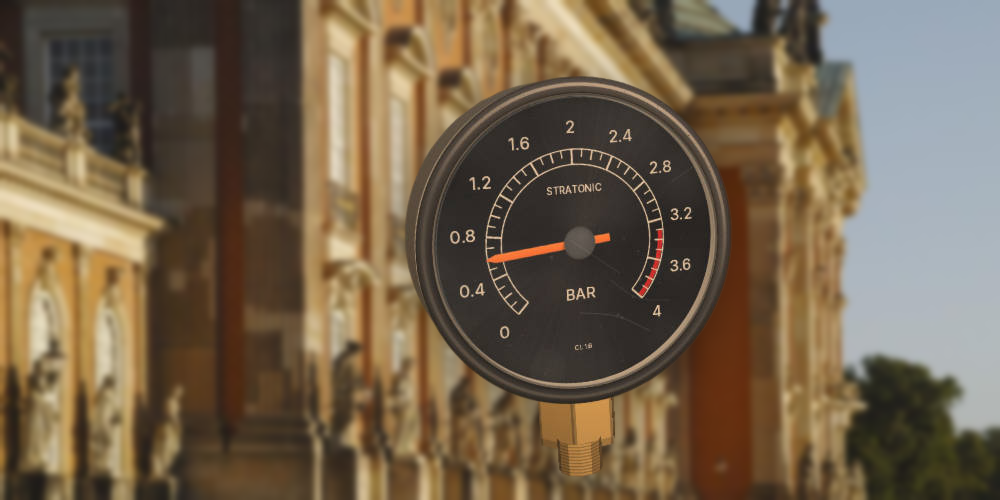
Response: 0.6 bar
